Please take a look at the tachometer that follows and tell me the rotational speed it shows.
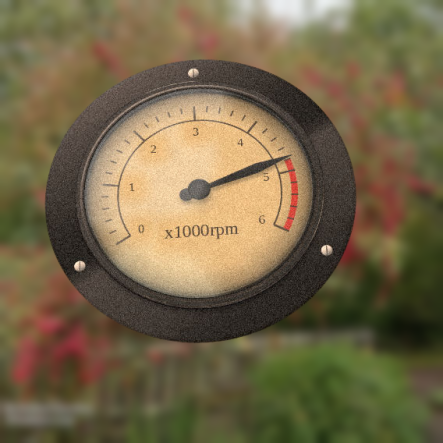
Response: 4800 rpm
